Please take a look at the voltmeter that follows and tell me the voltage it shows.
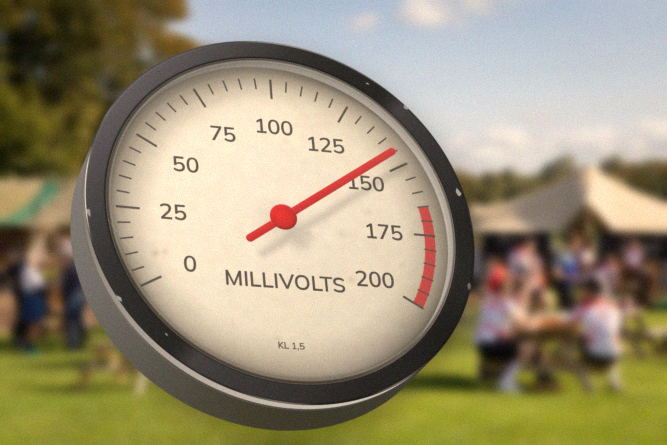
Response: 145 mV
